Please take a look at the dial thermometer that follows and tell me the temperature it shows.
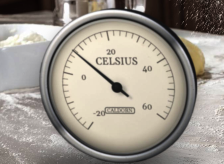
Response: 8 °C
